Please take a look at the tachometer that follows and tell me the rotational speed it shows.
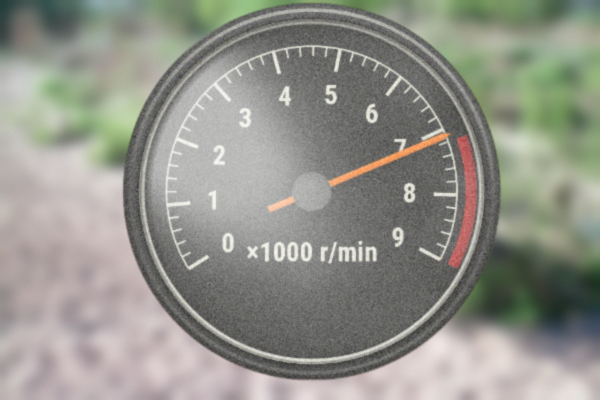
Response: 7100 rpm
